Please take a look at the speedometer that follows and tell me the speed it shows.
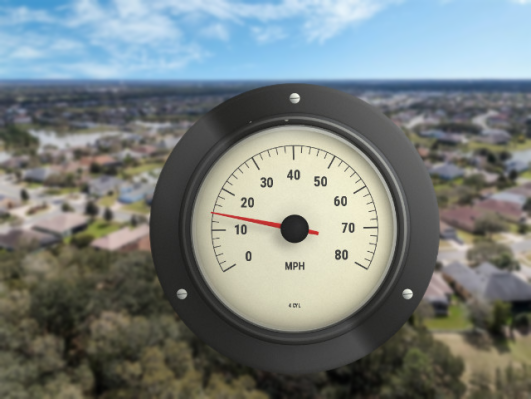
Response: 14 mph
